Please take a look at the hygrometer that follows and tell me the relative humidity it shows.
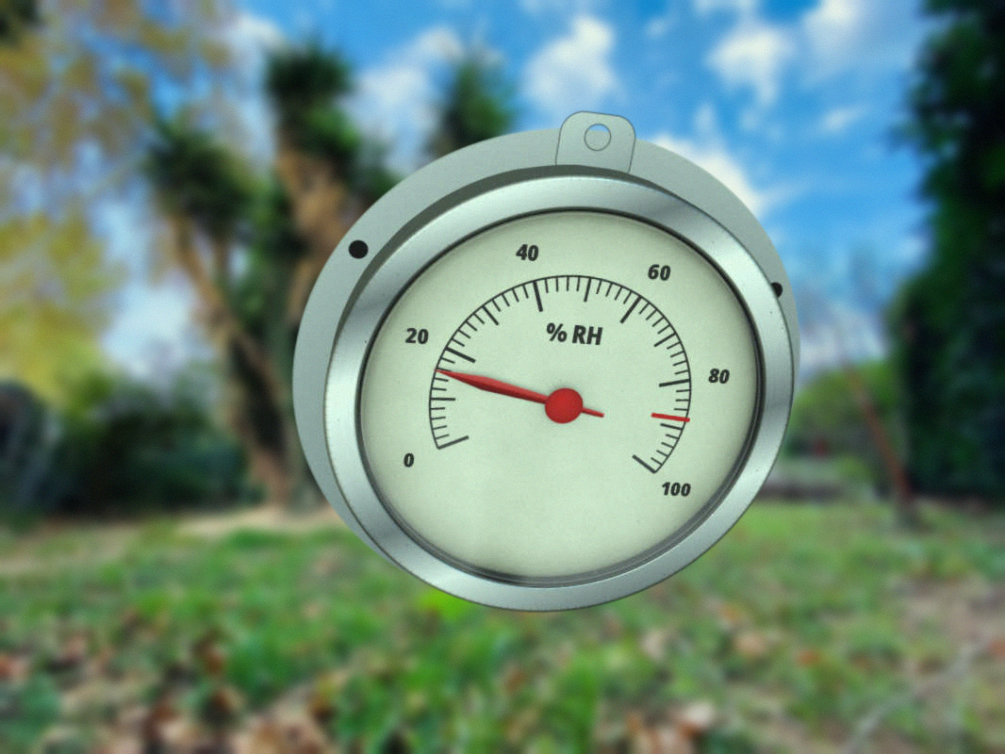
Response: 16 %
